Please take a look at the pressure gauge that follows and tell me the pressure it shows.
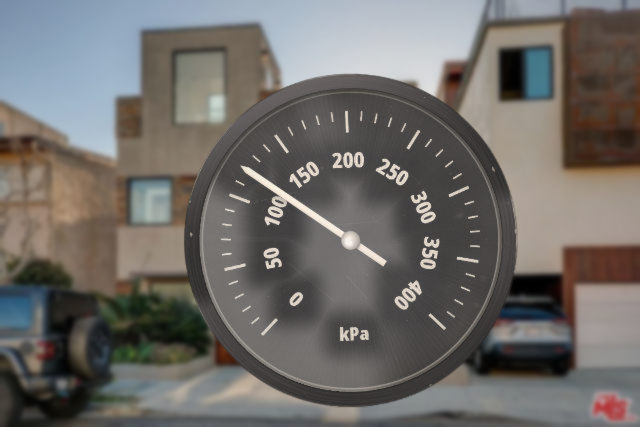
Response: 120 kPa
